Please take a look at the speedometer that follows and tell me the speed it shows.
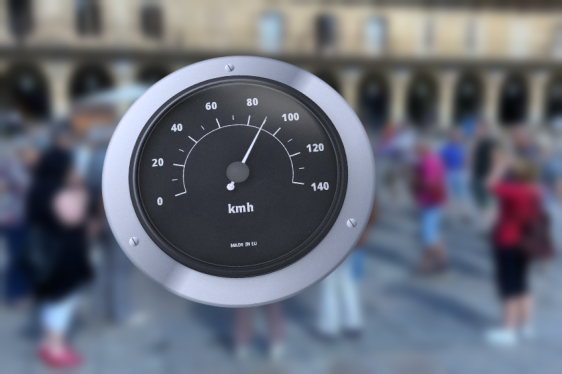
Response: 90 km/h
